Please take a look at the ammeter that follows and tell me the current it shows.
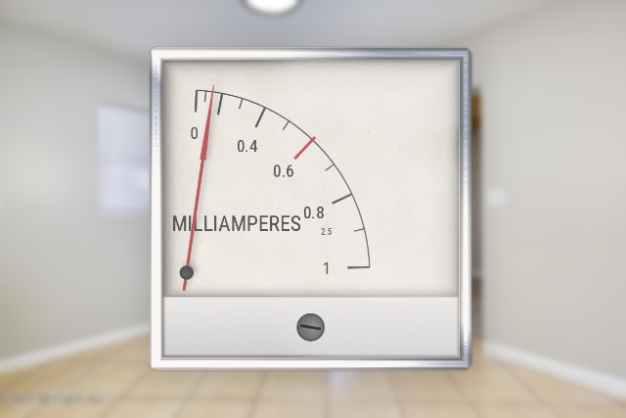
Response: 0.15 mA
